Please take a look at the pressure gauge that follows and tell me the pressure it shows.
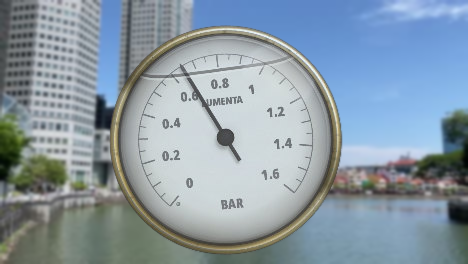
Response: 0.65 bar
